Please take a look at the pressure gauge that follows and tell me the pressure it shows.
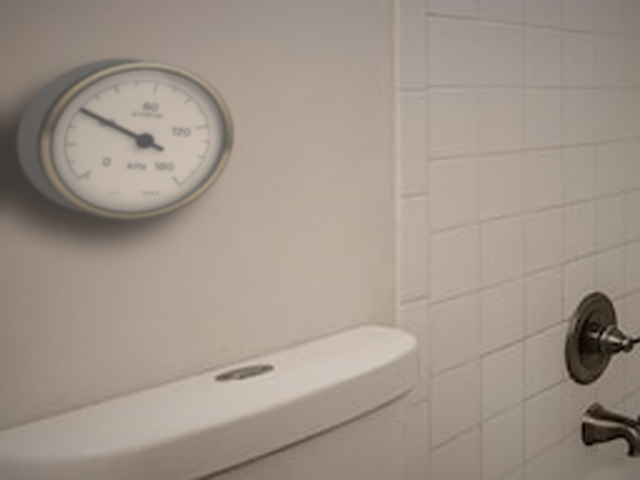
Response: 40 kPa
